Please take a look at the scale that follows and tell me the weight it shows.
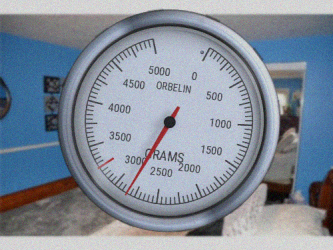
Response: 2850 g
